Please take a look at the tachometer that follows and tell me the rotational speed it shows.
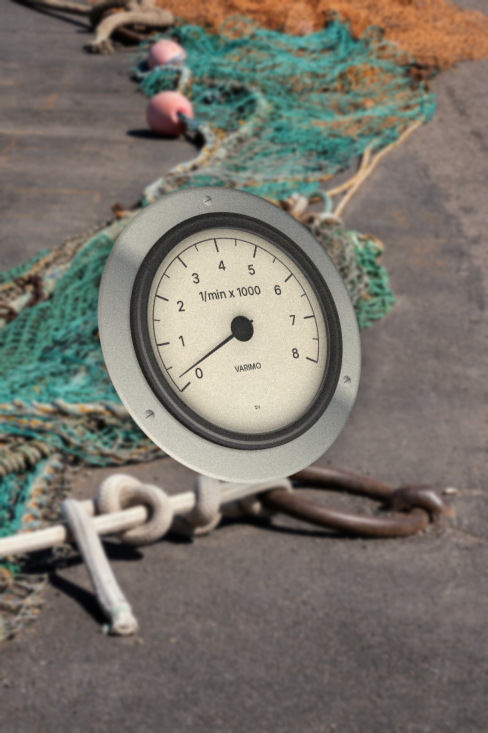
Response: 250 rpm
